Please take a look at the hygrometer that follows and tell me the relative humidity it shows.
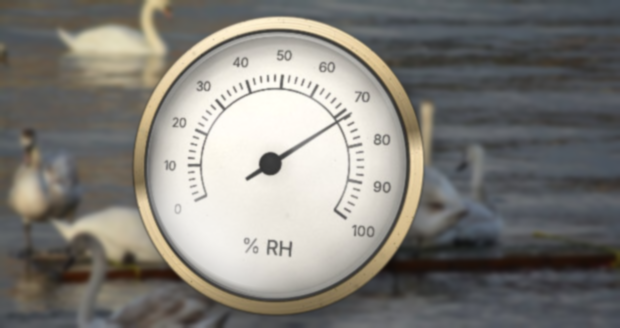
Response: 72 %
